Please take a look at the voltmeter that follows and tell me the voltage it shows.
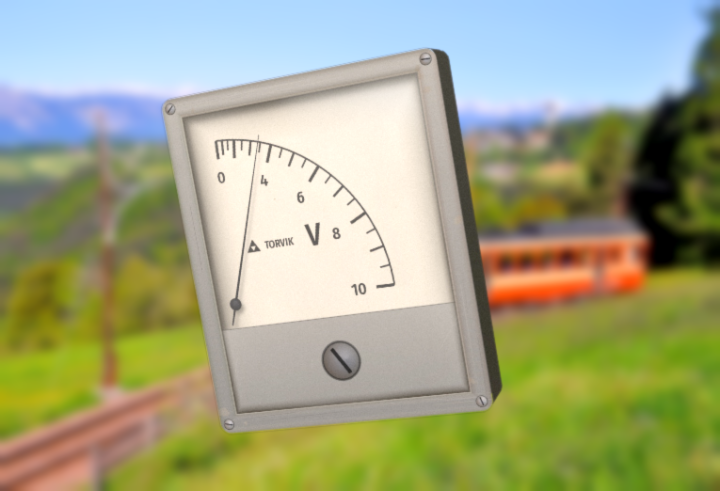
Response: 3.5 V
